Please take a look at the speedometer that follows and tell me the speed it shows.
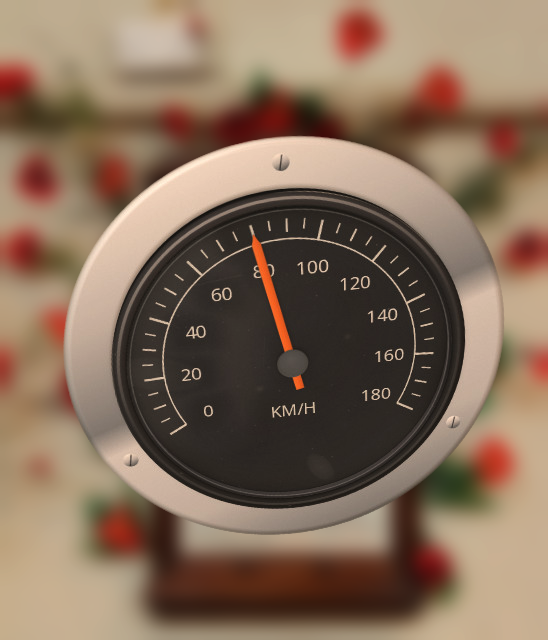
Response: 80 km/h
